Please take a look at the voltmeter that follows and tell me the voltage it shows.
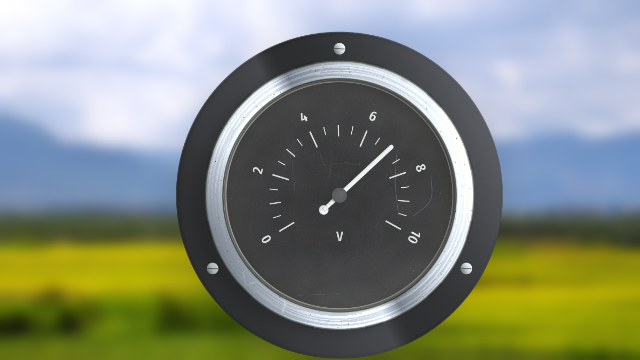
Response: 7 V
